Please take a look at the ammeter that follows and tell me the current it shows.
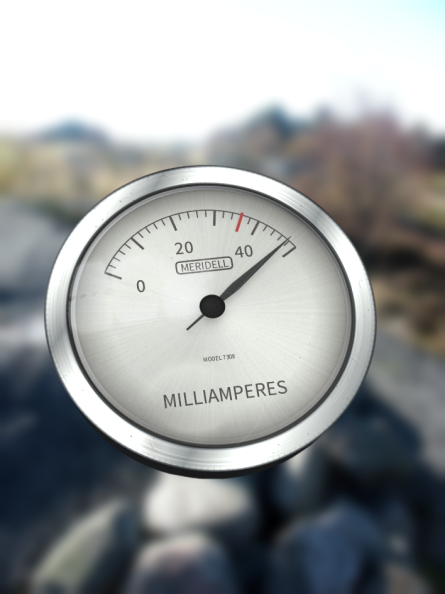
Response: 48 mA
